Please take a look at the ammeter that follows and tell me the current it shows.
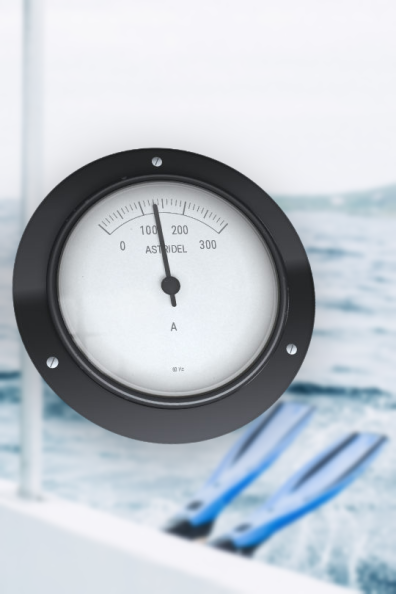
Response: 130 A
